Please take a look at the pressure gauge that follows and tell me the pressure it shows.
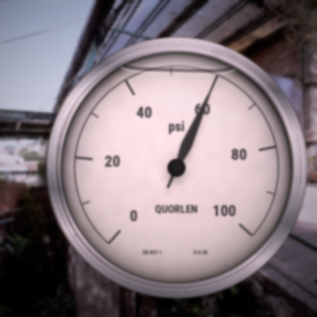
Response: 60 psi
